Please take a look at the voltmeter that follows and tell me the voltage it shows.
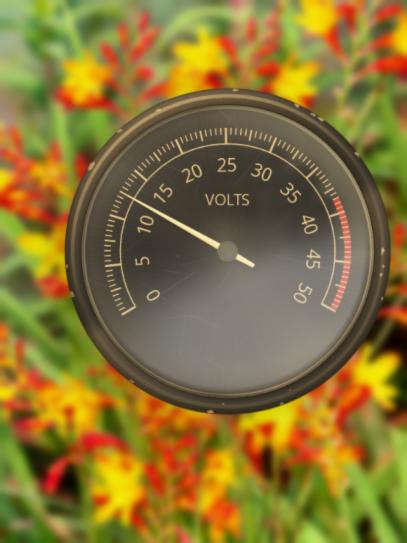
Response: 12.5 V
